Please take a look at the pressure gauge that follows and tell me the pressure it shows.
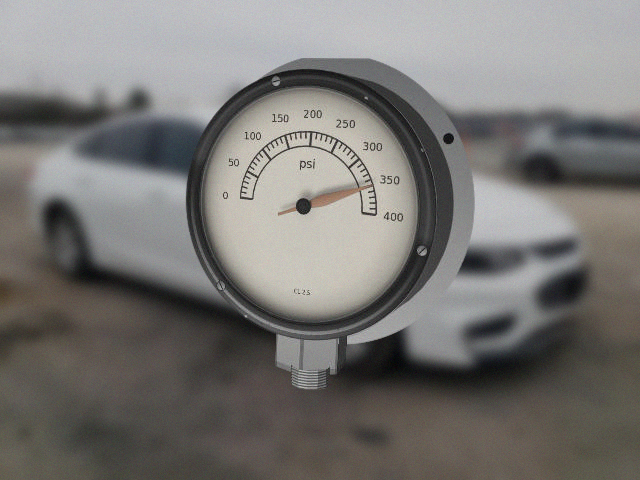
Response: 350 psi
